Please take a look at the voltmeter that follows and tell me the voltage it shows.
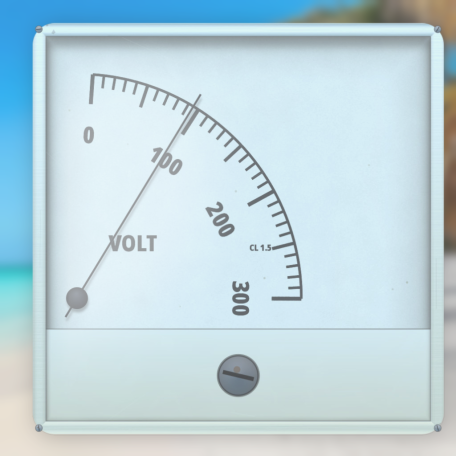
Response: 95 V
